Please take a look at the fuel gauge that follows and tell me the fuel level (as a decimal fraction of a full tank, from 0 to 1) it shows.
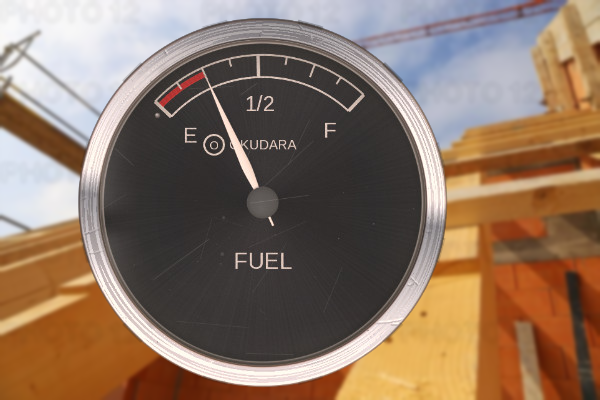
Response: 0.25
